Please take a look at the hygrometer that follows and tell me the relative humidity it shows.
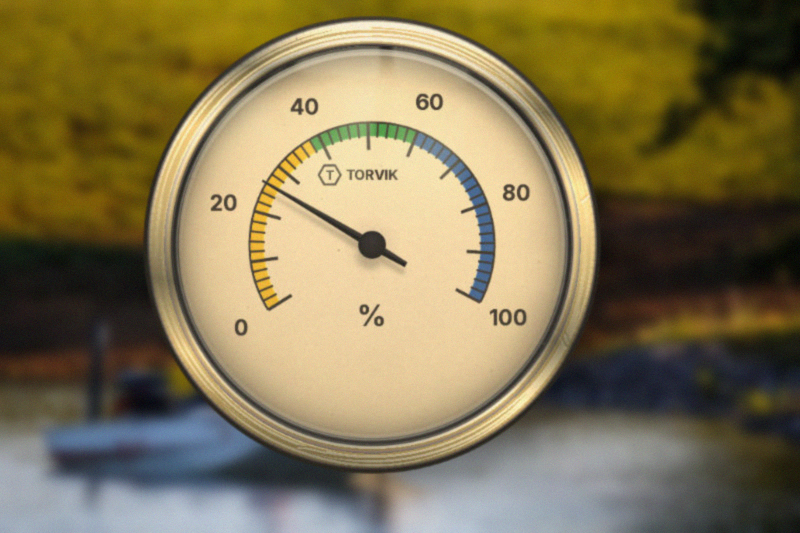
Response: 26 %
